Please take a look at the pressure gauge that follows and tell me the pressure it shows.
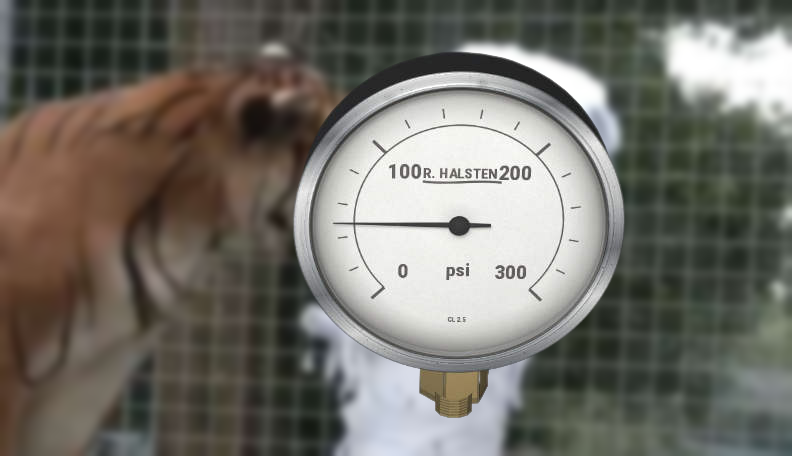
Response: 50 psi
